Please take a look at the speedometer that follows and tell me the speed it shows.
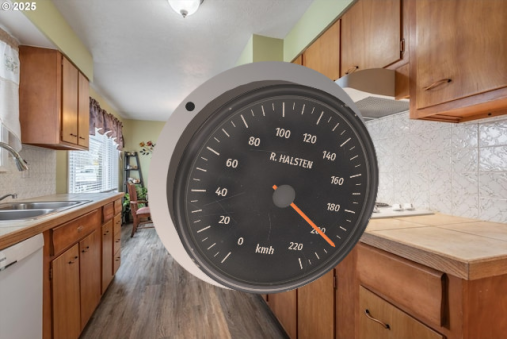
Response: 200 km/h
